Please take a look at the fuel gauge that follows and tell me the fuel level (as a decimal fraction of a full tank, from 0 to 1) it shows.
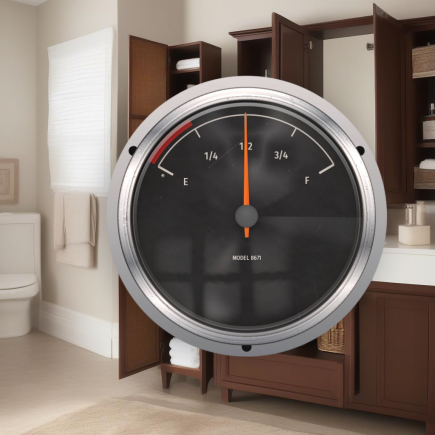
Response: 0.5
